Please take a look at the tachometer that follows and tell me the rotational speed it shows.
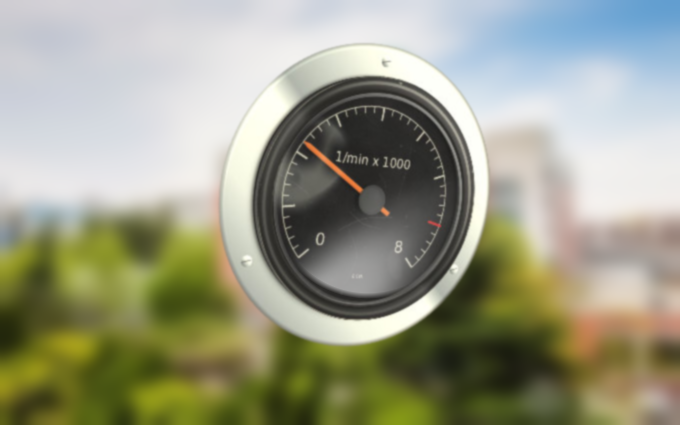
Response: 2200 rpm
